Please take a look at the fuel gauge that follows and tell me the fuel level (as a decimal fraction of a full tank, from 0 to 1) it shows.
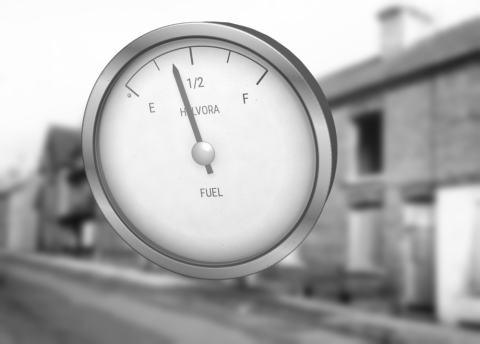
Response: 0.375
